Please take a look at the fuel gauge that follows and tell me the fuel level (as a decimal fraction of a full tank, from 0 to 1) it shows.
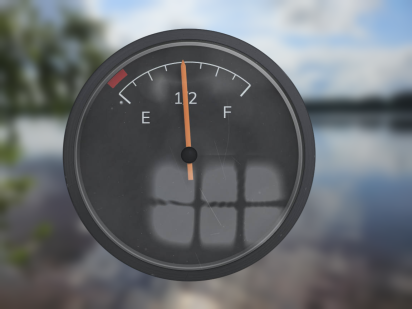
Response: 0.5
